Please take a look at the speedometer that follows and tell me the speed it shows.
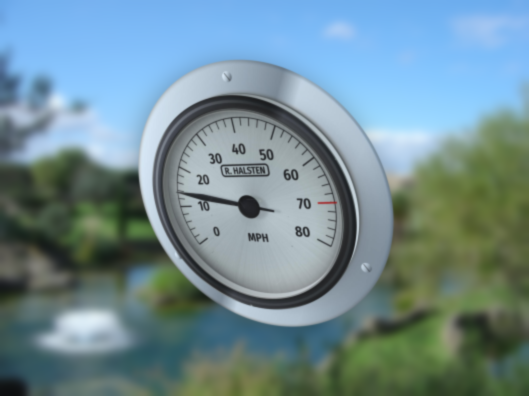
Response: 14 mph
